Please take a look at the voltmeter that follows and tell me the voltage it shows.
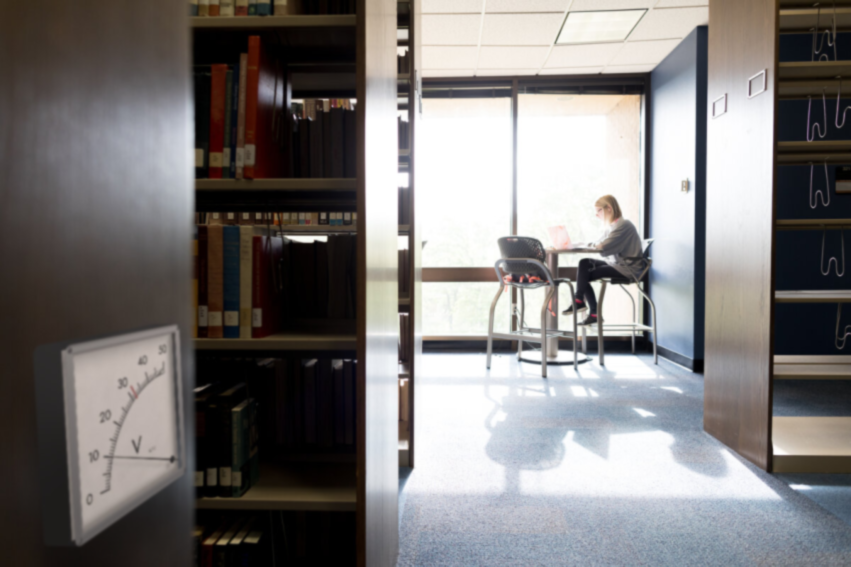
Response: 10 V
